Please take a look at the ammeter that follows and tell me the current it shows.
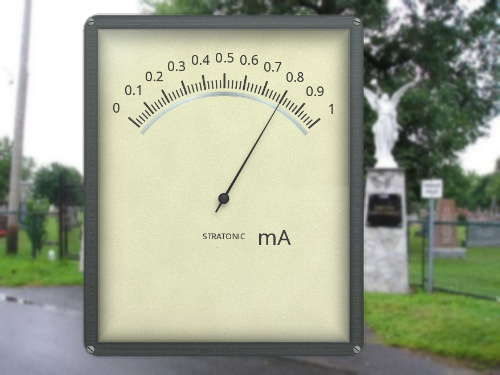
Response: 0.8 mA
